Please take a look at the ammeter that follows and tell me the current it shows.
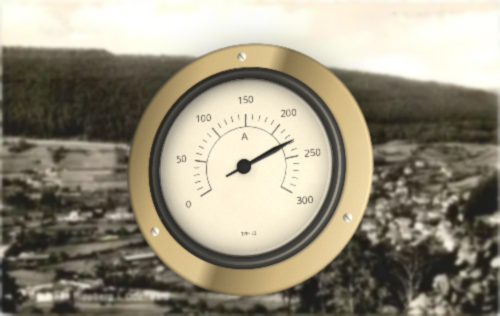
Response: 230 A
